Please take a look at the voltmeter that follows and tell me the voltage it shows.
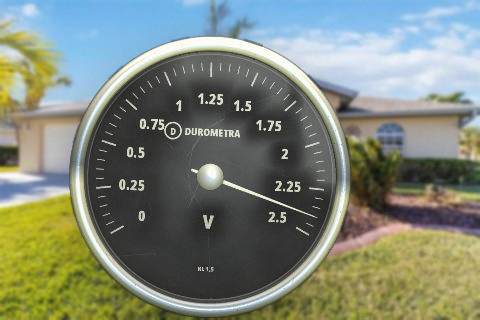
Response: 2.4 V
